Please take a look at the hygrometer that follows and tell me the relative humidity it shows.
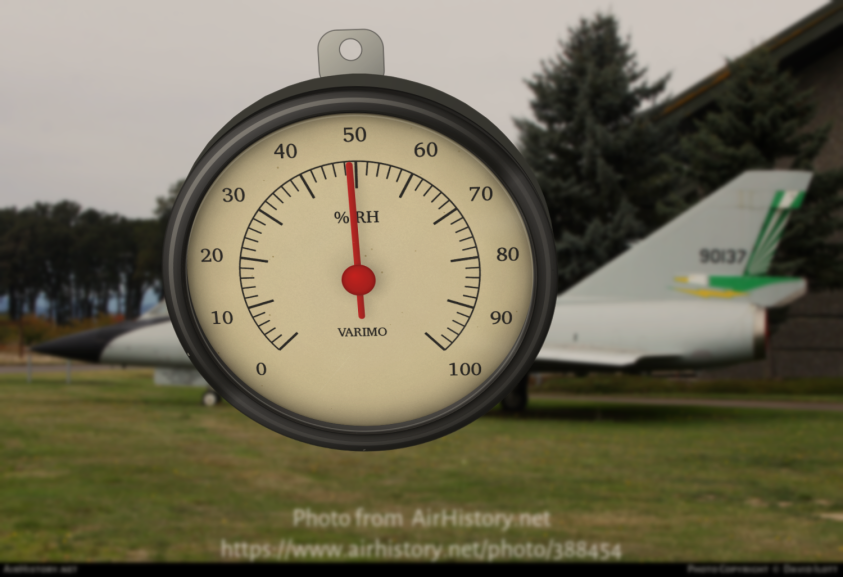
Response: 49 %
